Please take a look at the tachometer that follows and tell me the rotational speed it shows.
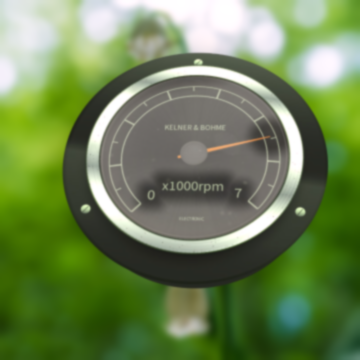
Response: 5500 rpm
